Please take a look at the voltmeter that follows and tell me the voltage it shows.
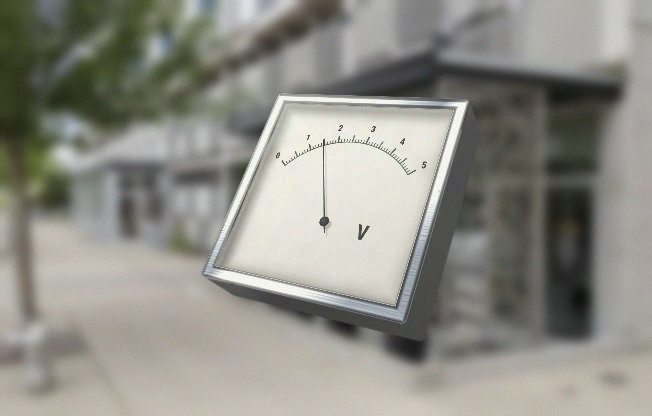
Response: 1.5 V
